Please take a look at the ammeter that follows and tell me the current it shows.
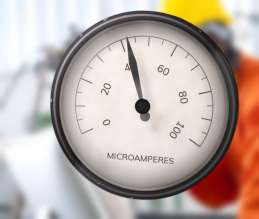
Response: 42.5 µA
